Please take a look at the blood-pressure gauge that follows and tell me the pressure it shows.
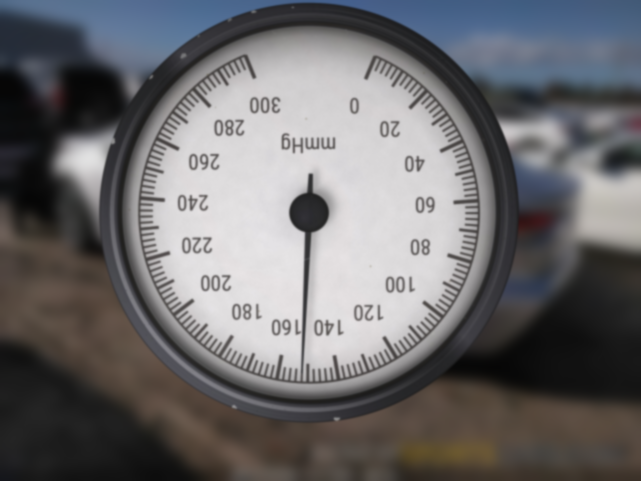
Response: 152 mmHg
